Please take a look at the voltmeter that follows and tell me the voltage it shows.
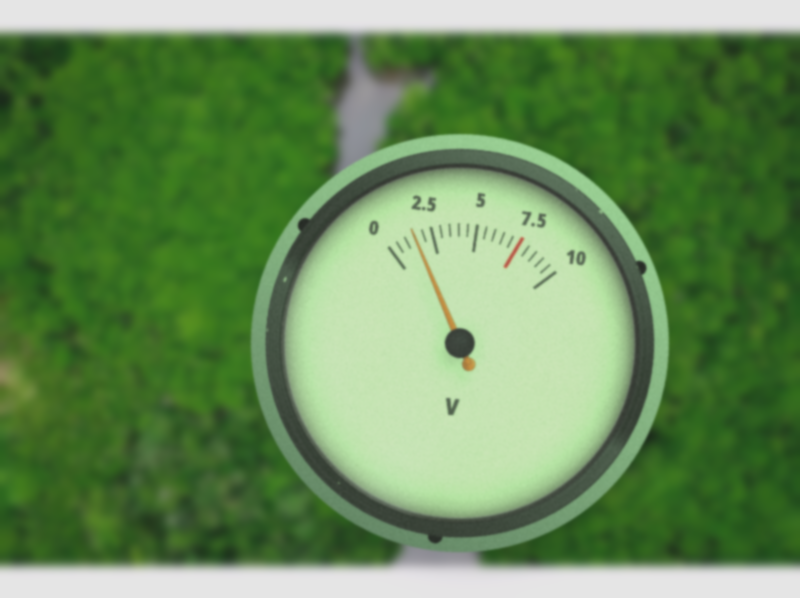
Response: 1.5 V
